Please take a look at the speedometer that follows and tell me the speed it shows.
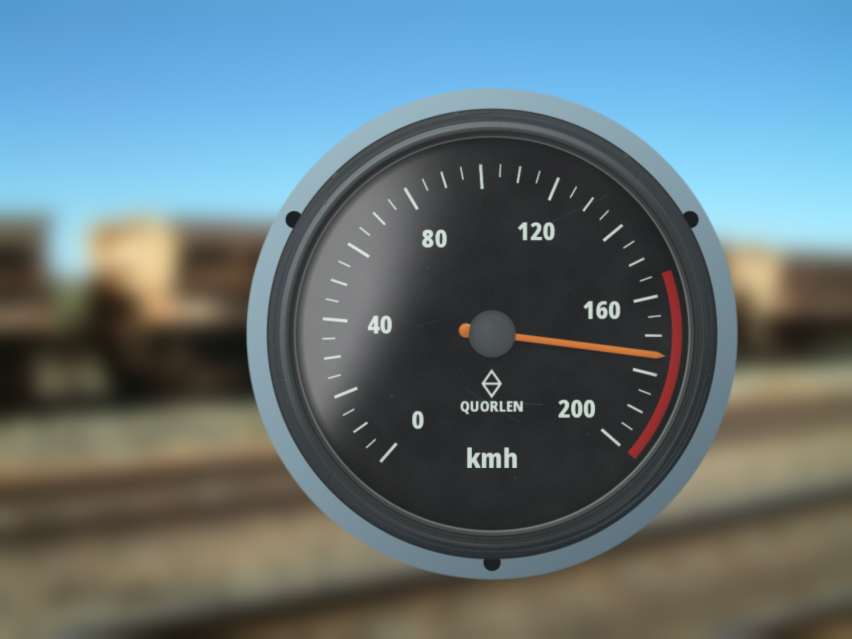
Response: 175 km/h
